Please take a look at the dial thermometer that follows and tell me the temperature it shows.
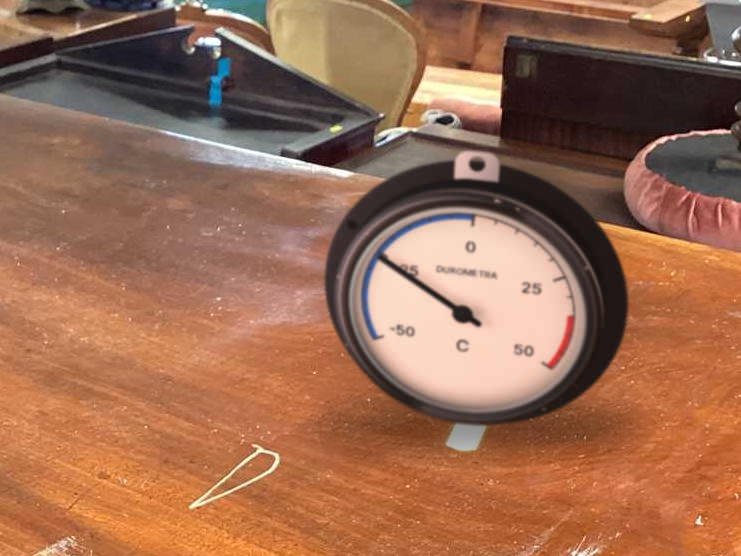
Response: -25 °C
